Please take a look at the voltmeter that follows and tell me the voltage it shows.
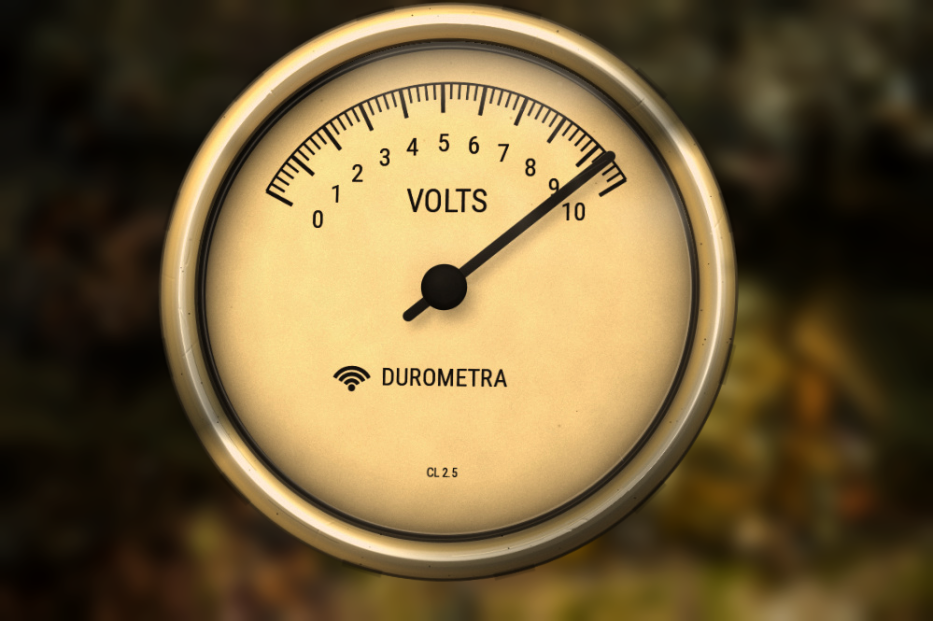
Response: 9.4 V
